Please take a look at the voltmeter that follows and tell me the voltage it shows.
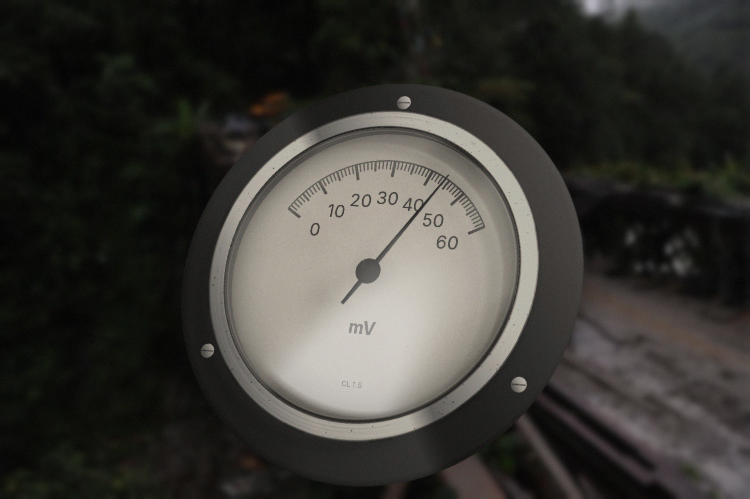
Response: 45 mV
